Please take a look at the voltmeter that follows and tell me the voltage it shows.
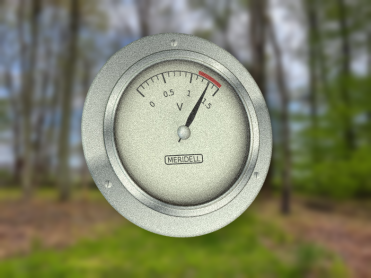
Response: 1.3 V
